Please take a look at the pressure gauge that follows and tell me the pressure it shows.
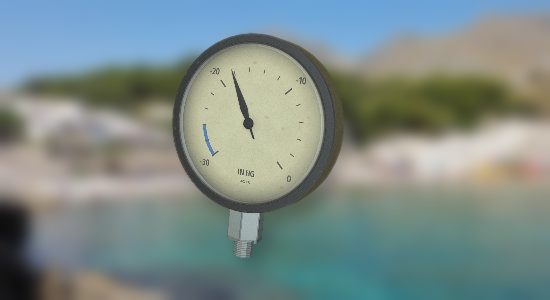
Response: -18 inHg
